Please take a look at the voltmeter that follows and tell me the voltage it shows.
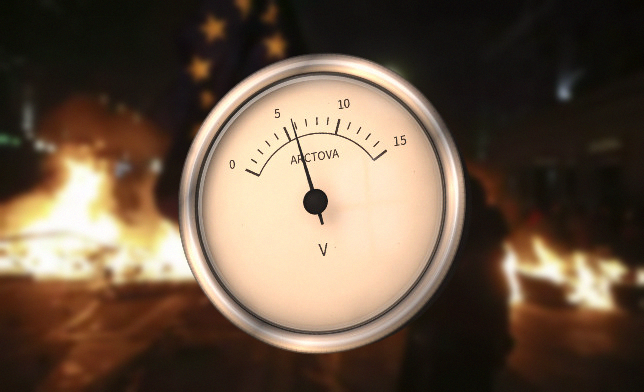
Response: 6 V
